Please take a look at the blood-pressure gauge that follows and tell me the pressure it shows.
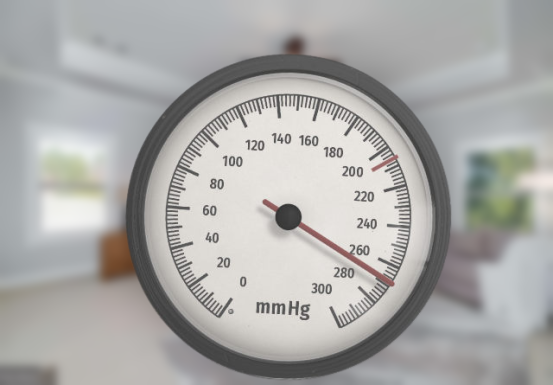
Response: 268 mmHg
